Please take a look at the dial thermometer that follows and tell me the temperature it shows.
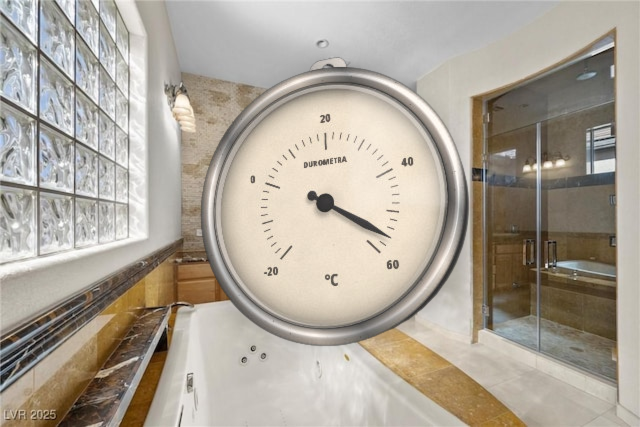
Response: 56 °C
